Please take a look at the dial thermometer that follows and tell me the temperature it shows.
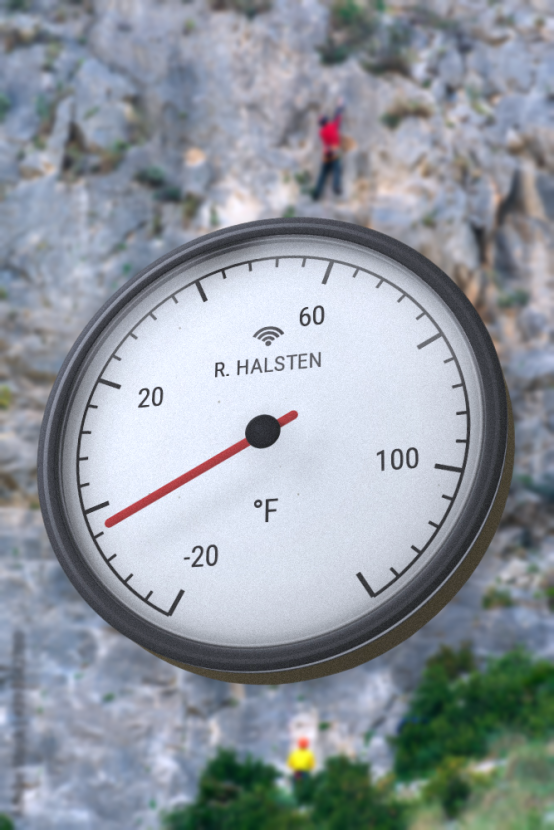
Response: -4 °F
